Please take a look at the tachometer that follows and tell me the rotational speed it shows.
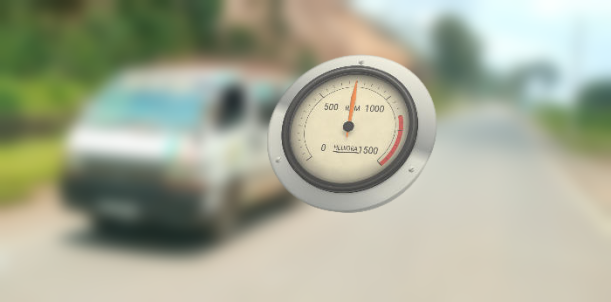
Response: 750 rpm
